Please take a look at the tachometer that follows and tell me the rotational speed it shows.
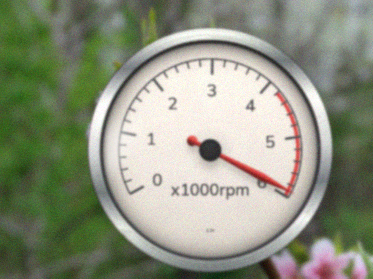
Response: 5900 rpm
